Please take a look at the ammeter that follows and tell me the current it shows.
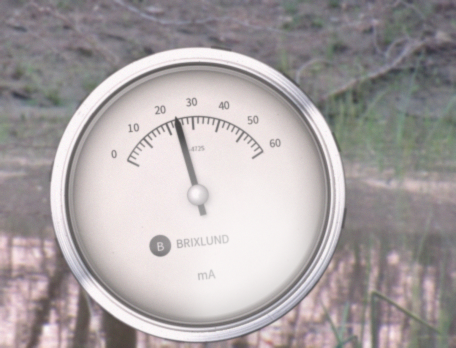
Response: 24 mA
